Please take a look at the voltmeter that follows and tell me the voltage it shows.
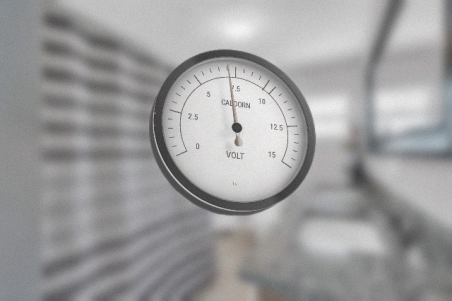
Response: 7 V
